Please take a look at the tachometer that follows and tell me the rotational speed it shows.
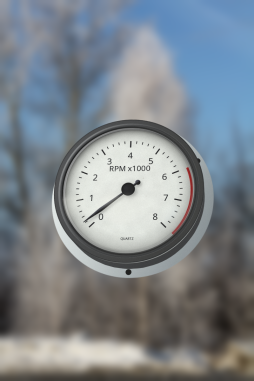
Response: 200 rpm
